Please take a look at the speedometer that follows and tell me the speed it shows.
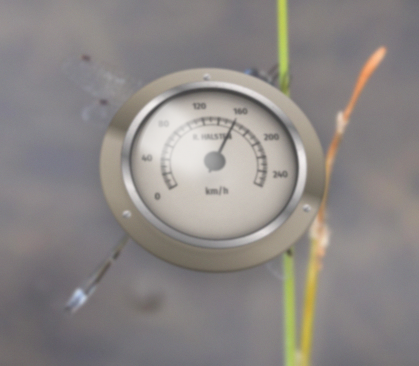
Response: 160 km/h
